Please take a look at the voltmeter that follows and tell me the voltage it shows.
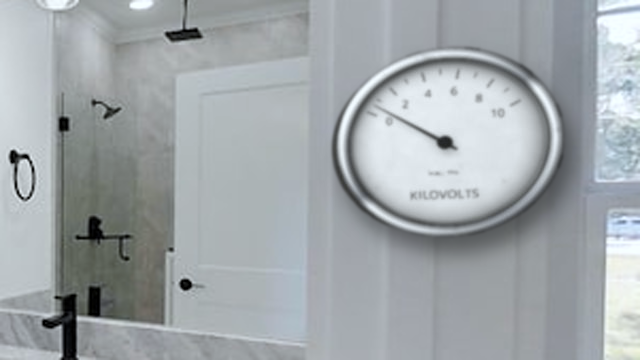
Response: 0.5 kV
